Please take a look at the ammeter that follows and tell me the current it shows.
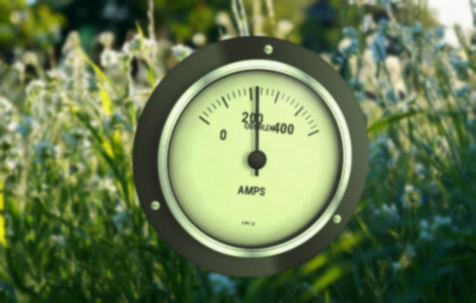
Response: 220 A
